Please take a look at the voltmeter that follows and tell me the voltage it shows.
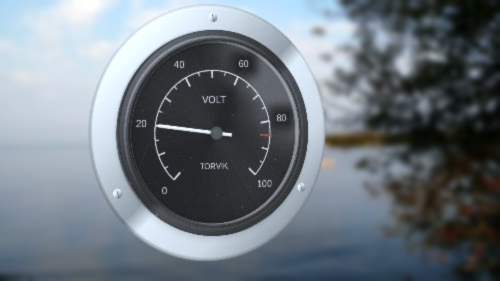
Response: 20 V
